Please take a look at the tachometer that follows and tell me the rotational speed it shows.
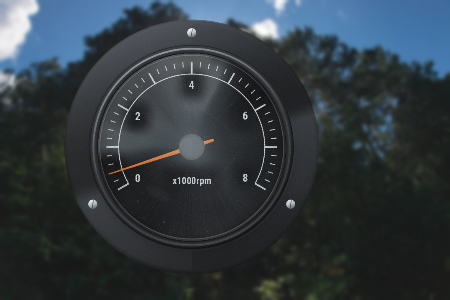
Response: 400 rpm
